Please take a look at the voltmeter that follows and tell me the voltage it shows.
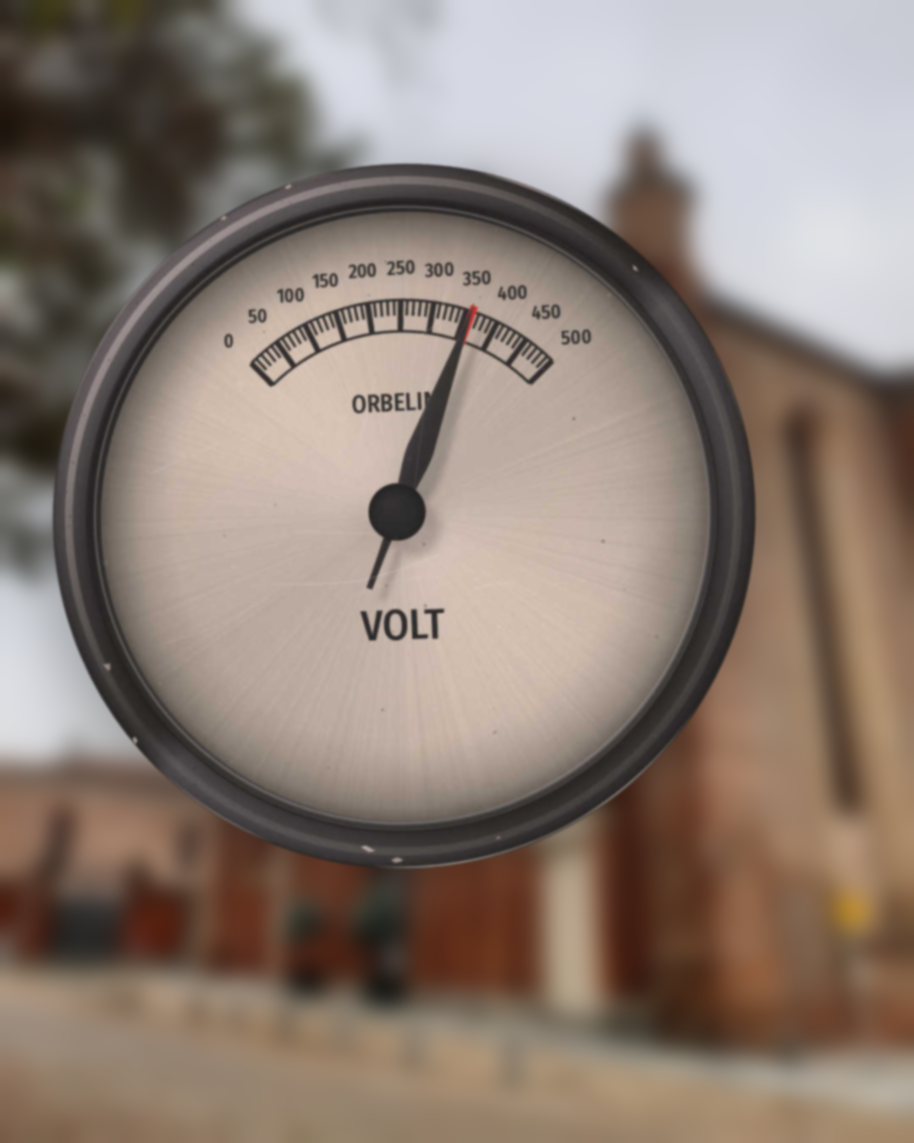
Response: 360 V
